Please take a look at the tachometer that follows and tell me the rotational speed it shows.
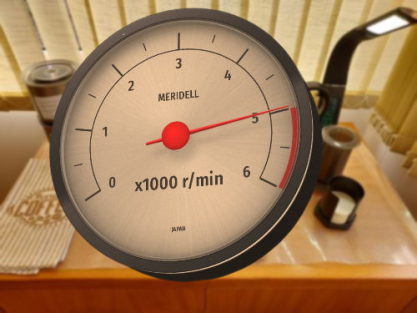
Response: 5000 rpm
